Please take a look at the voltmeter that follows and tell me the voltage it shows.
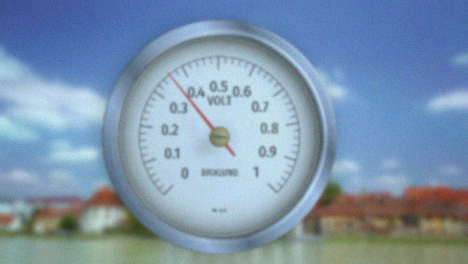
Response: 0.36 V
